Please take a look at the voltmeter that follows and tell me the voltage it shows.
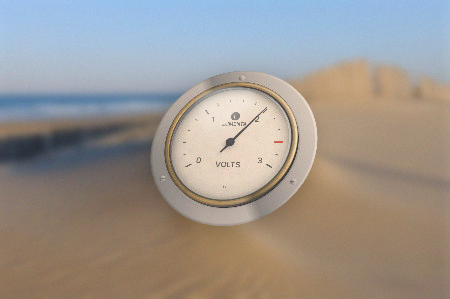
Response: 2 V
